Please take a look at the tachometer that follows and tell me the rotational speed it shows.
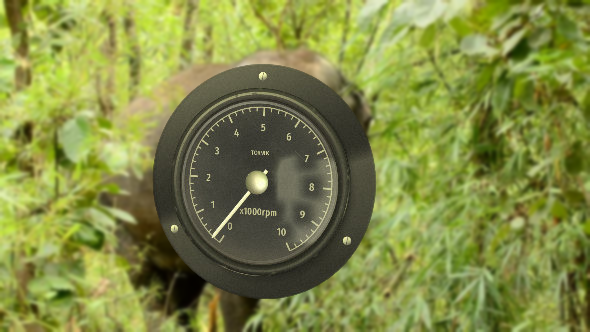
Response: 200 rpm
